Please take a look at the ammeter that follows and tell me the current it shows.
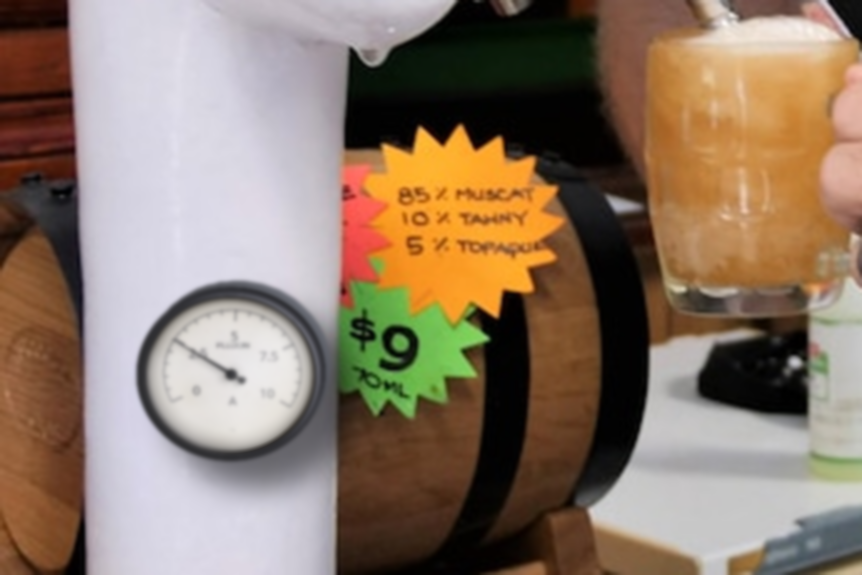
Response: 2.5 A
